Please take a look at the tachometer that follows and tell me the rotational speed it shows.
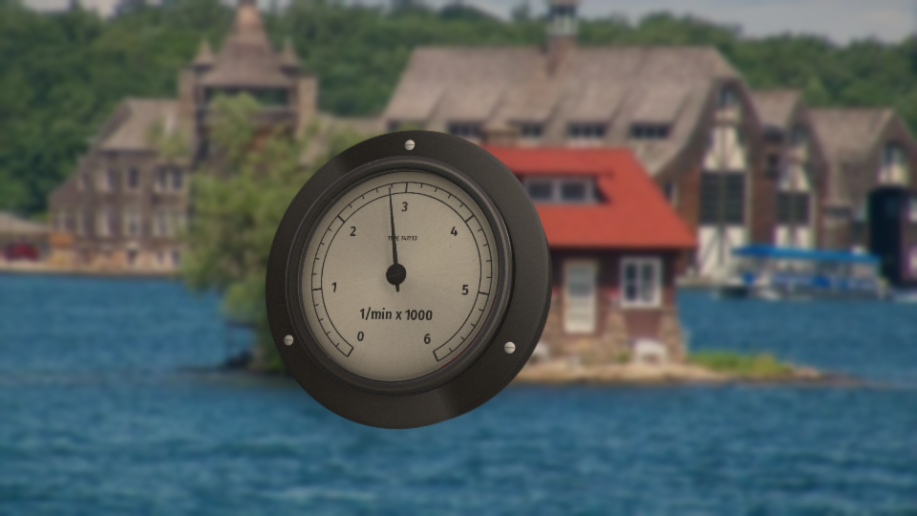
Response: 2800 rpm
